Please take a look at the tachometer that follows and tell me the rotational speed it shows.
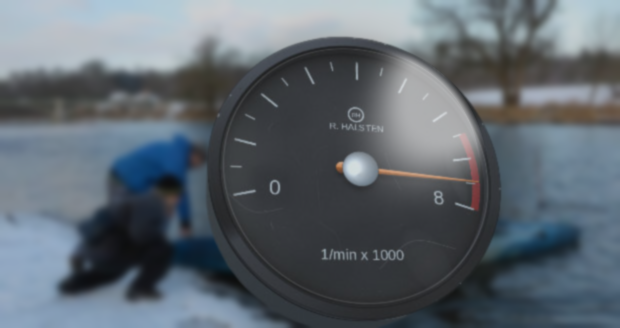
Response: 7500 rpm
